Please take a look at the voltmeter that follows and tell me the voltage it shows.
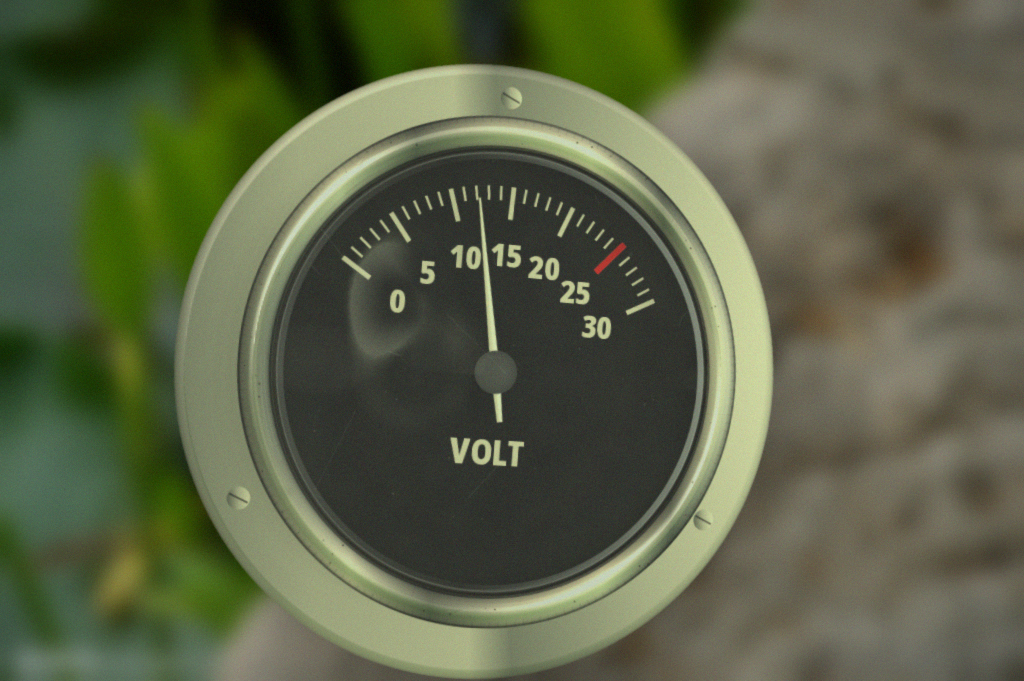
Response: 12 V
